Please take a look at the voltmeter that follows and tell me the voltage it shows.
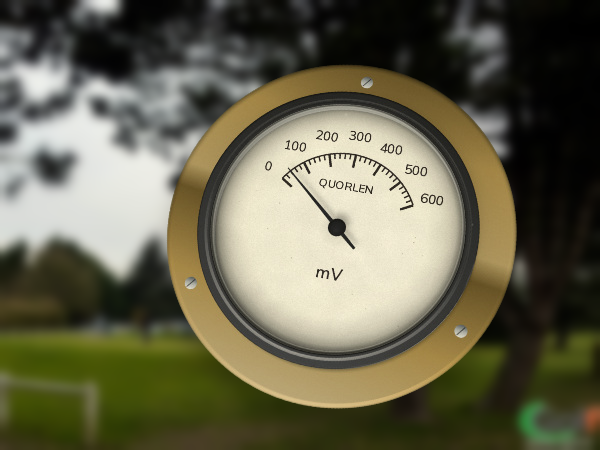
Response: 40 mV
